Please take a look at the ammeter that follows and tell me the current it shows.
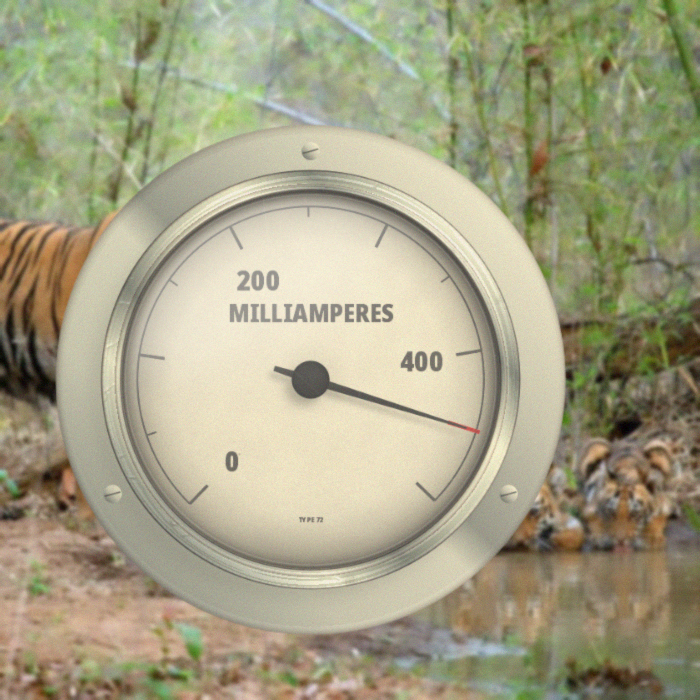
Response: 450 mA
